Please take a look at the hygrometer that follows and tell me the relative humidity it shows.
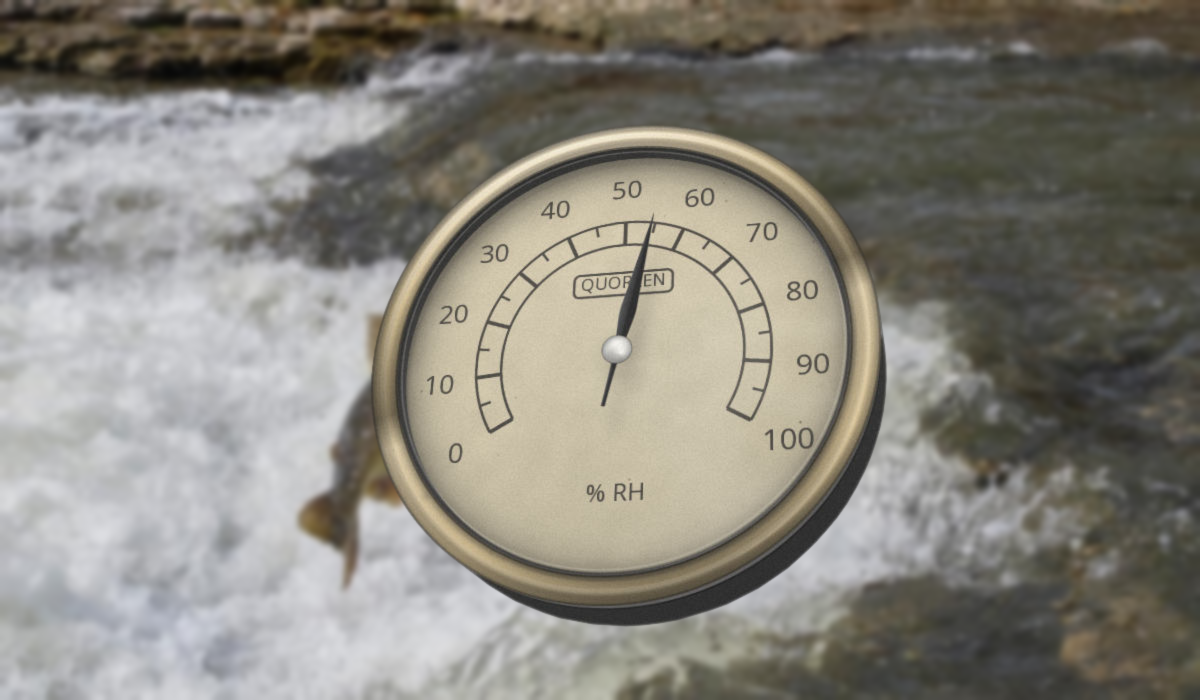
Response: 55 %
